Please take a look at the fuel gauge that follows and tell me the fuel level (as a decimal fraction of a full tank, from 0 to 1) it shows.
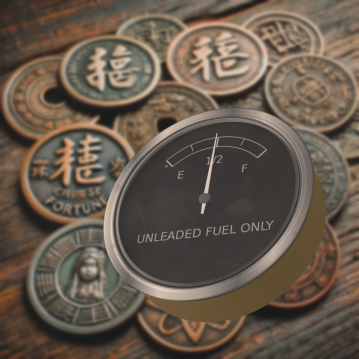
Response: 0.5
